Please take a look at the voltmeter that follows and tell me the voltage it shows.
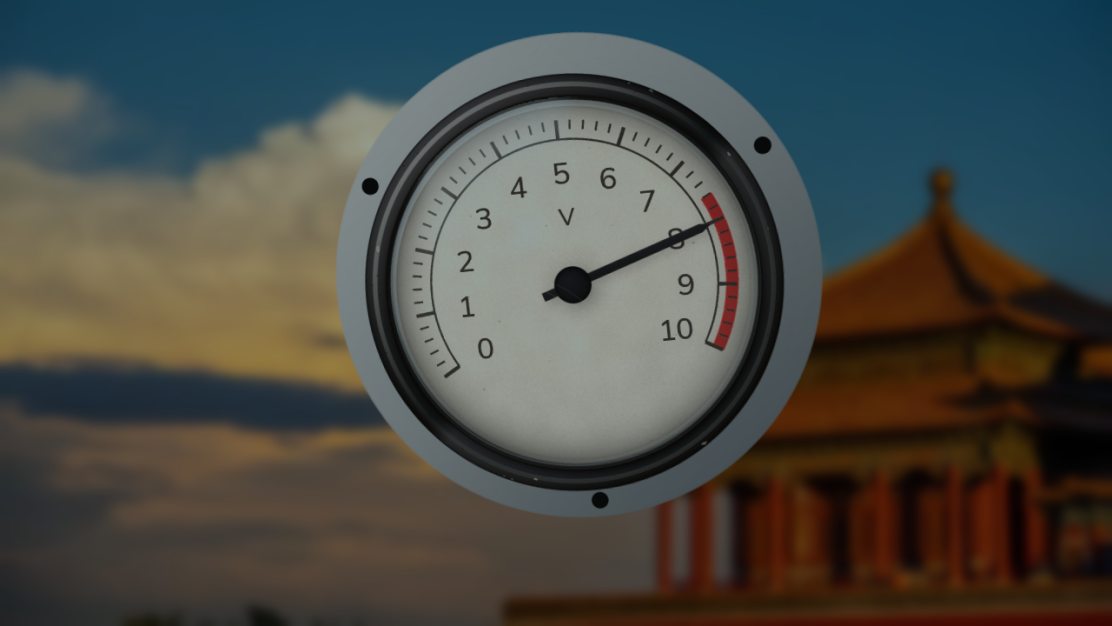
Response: 8 V
